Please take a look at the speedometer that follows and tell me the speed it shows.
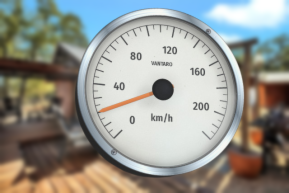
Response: 20 km/h
